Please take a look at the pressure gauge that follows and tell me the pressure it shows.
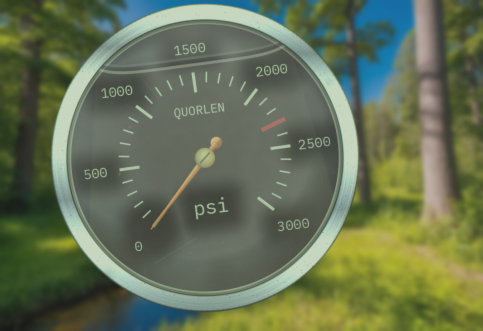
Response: 0 psi
